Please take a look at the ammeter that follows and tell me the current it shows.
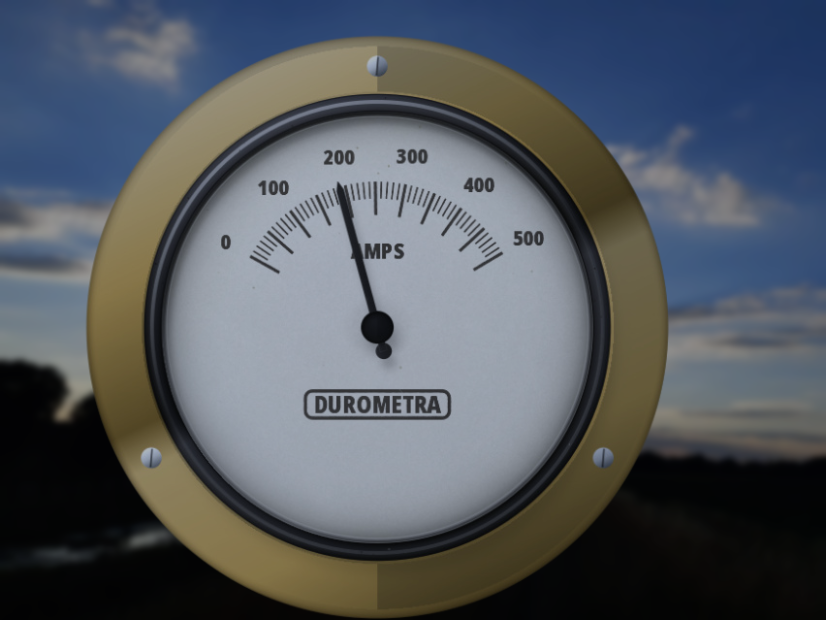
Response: 190 A
